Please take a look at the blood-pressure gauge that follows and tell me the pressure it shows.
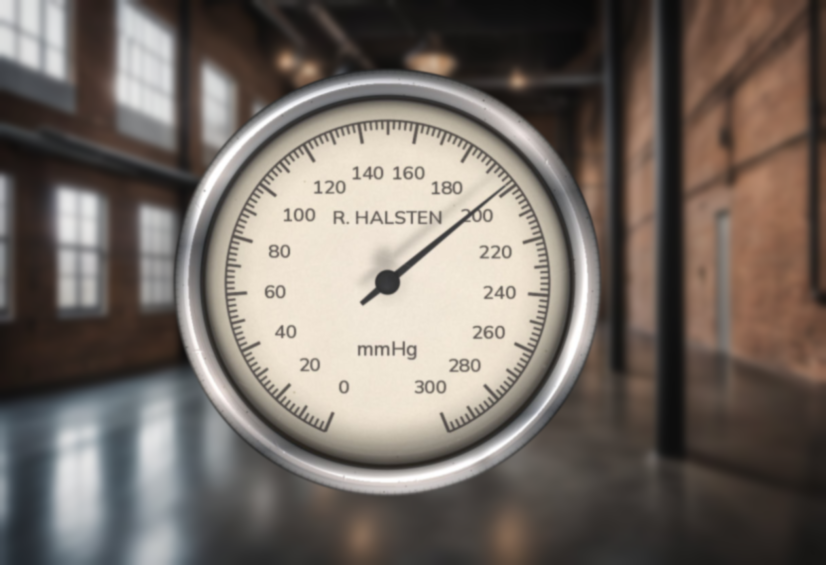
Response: 198 mmHg
